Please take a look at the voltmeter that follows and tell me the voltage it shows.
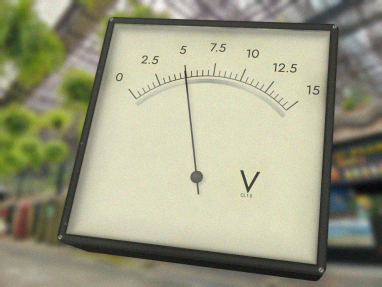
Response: 5 V
